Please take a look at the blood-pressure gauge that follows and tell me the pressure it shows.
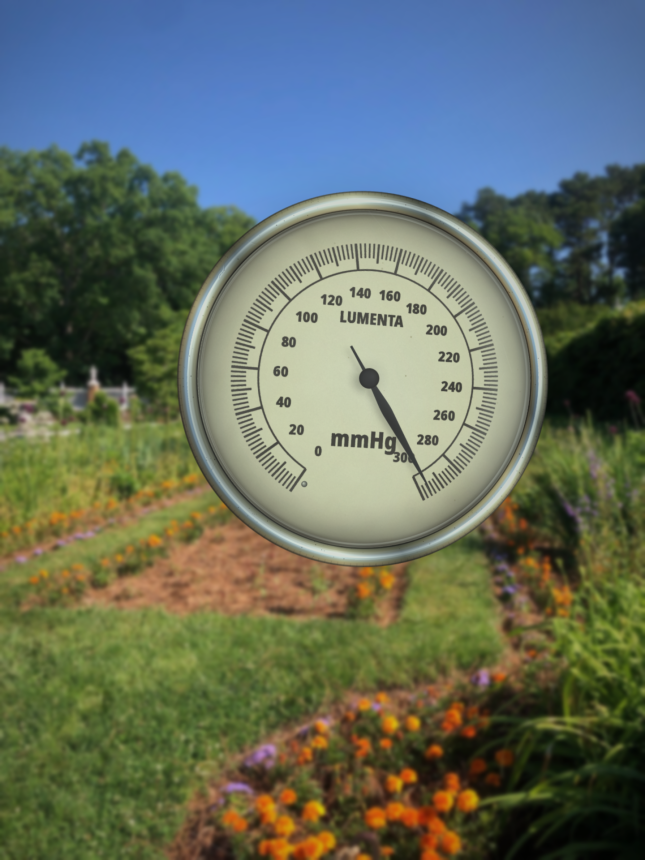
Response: 296 mmHg
